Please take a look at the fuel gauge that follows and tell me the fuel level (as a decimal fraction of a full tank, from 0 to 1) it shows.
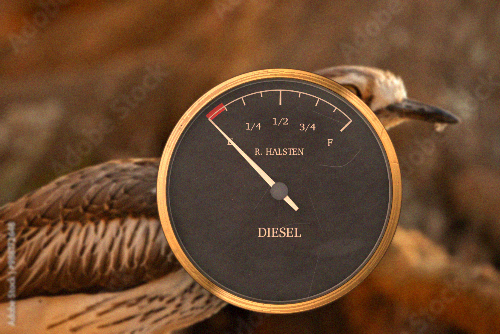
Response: 0
